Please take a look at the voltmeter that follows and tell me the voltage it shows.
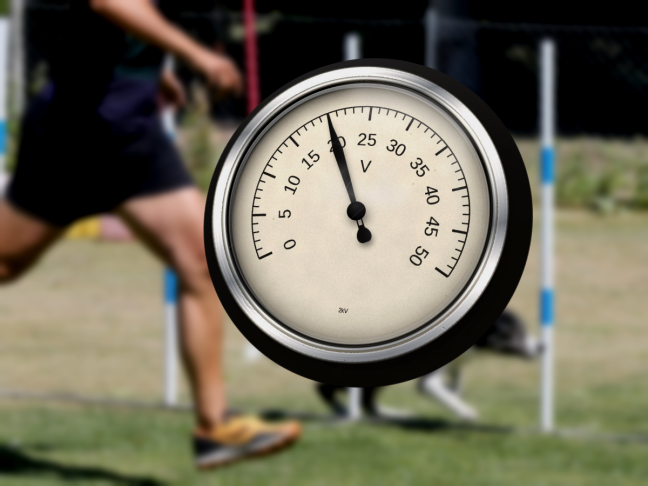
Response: 20 V
